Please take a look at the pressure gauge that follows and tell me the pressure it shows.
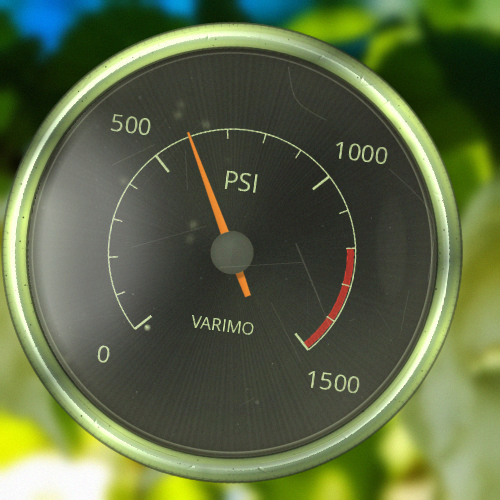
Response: 600 psi
